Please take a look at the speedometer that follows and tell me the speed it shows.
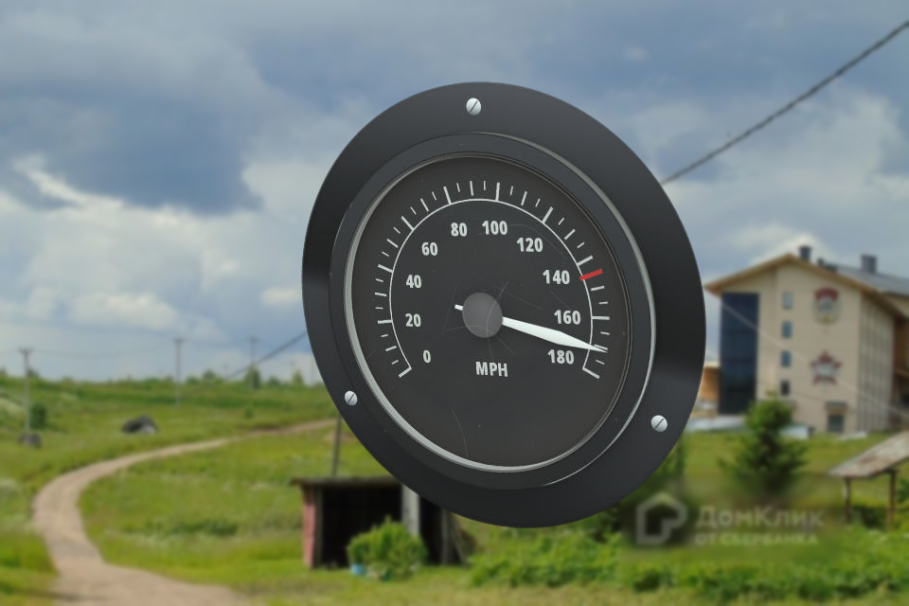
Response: 170 mph
